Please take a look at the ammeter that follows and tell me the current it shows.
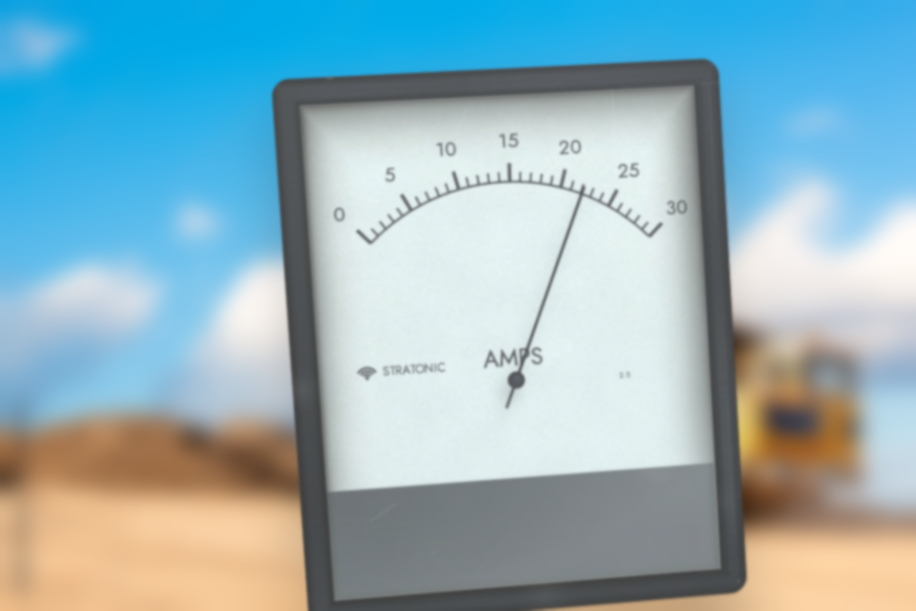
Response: 22 A
